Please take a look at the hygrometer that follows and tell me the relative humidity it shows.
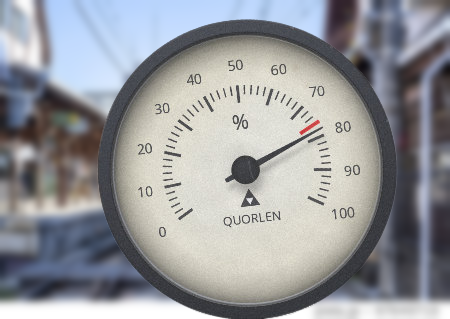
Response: 78 %
